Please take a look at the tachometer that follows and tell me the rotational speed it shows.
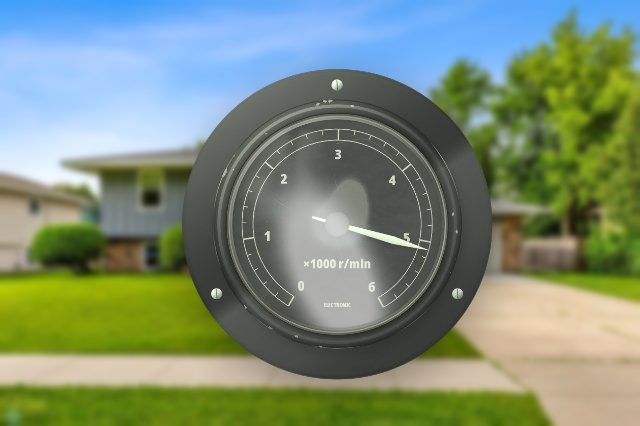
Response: 5100 rpm
